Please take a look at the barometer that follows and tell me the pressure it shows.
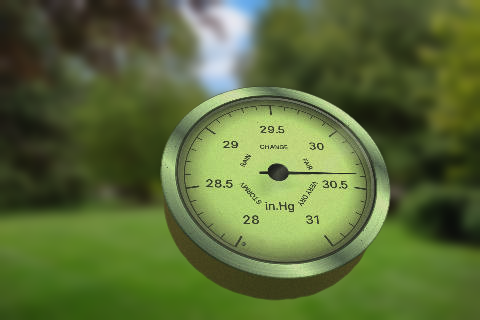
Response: 30.4 inHg
